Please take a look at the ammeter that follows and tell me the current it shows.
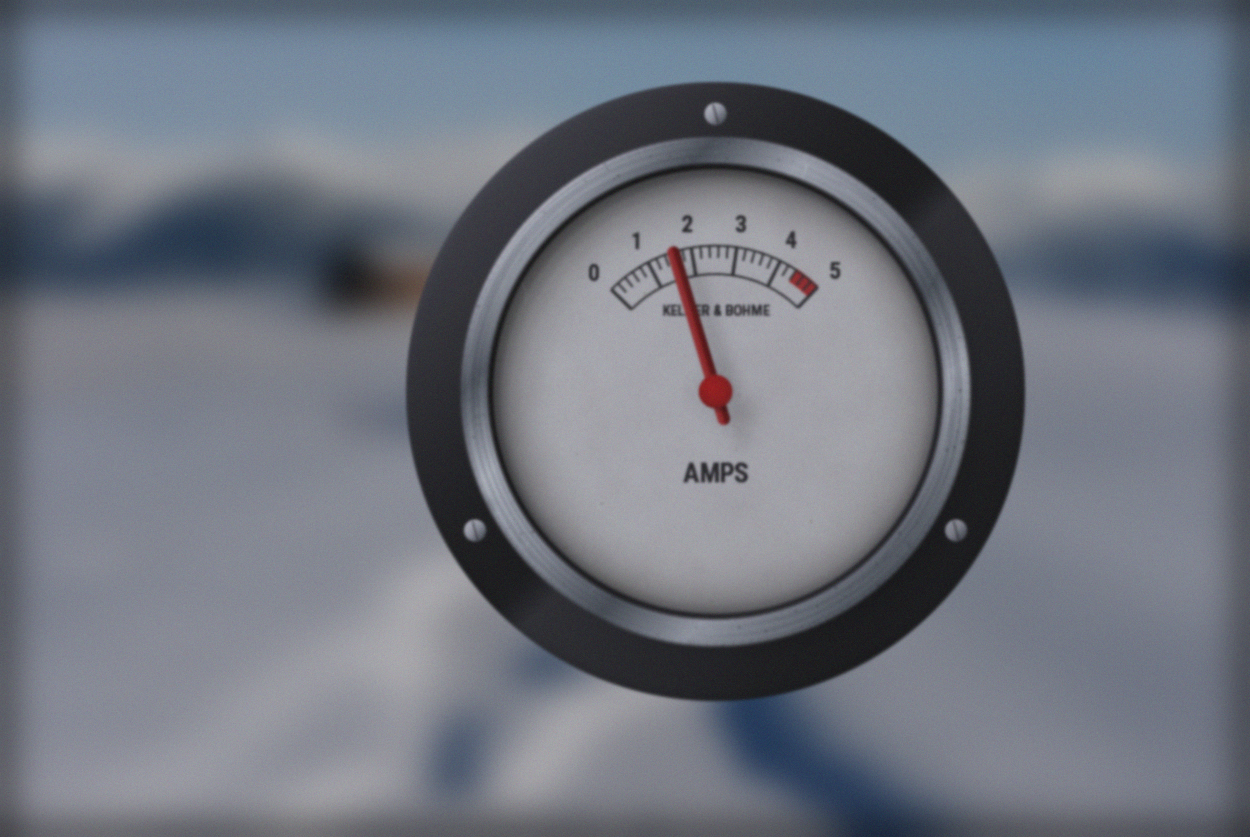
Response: 1.6 A
